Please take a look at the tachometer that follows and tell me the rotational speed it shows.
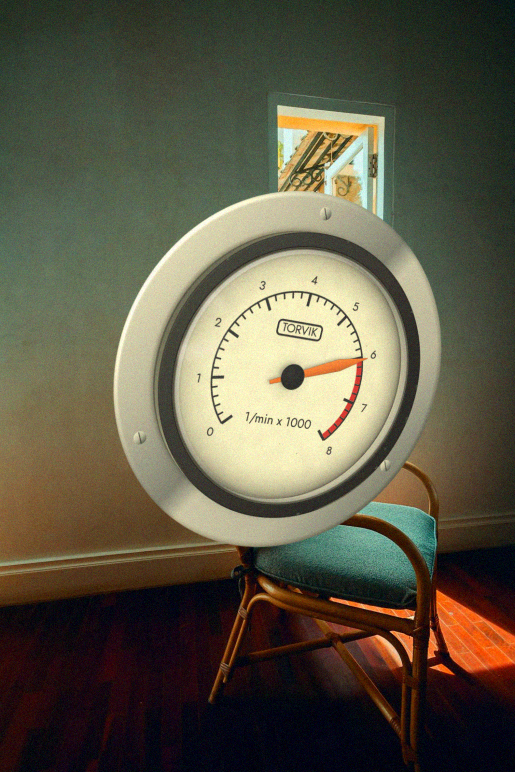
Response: 6000 rpm
